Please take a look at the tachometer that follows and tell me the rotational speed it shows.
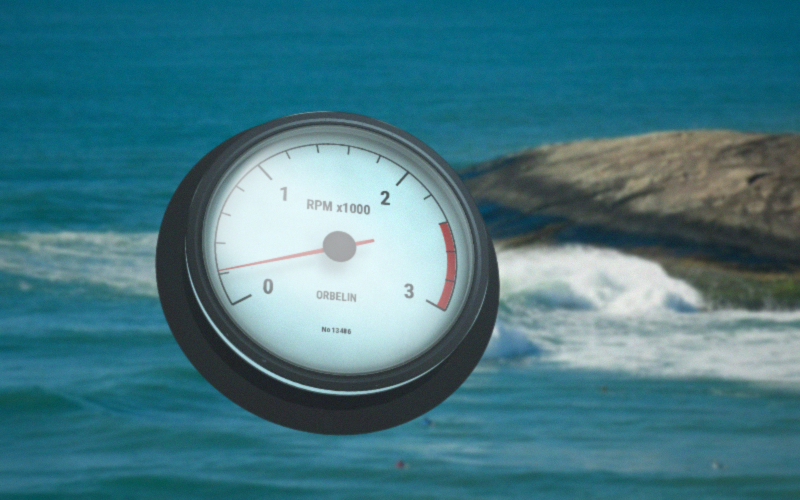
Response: 200 rpm
